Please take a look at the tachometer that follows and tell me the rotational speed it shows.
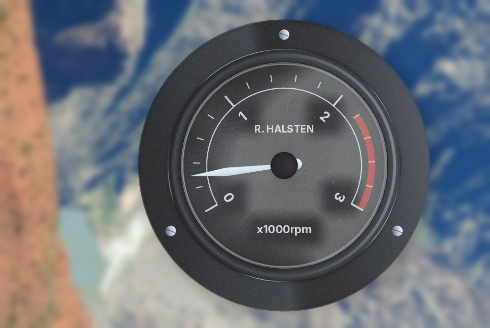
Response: 300 rpm
